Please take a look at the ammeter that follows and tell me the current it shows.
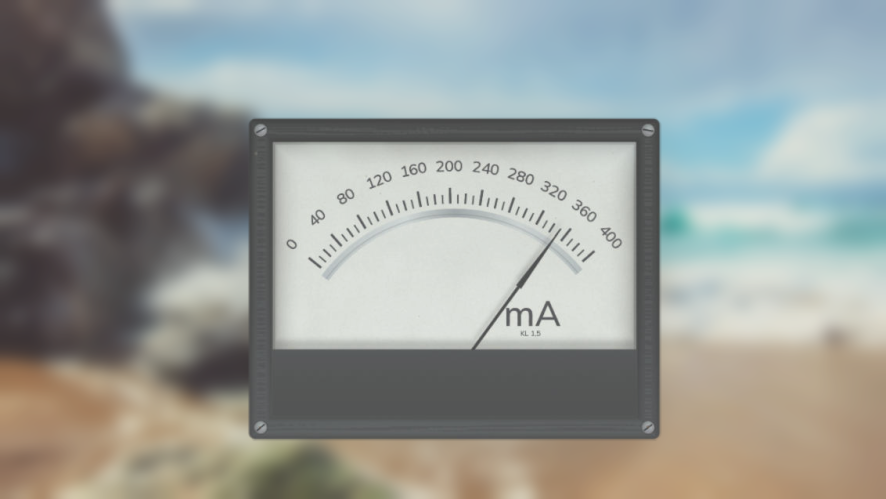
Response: 350 mA
